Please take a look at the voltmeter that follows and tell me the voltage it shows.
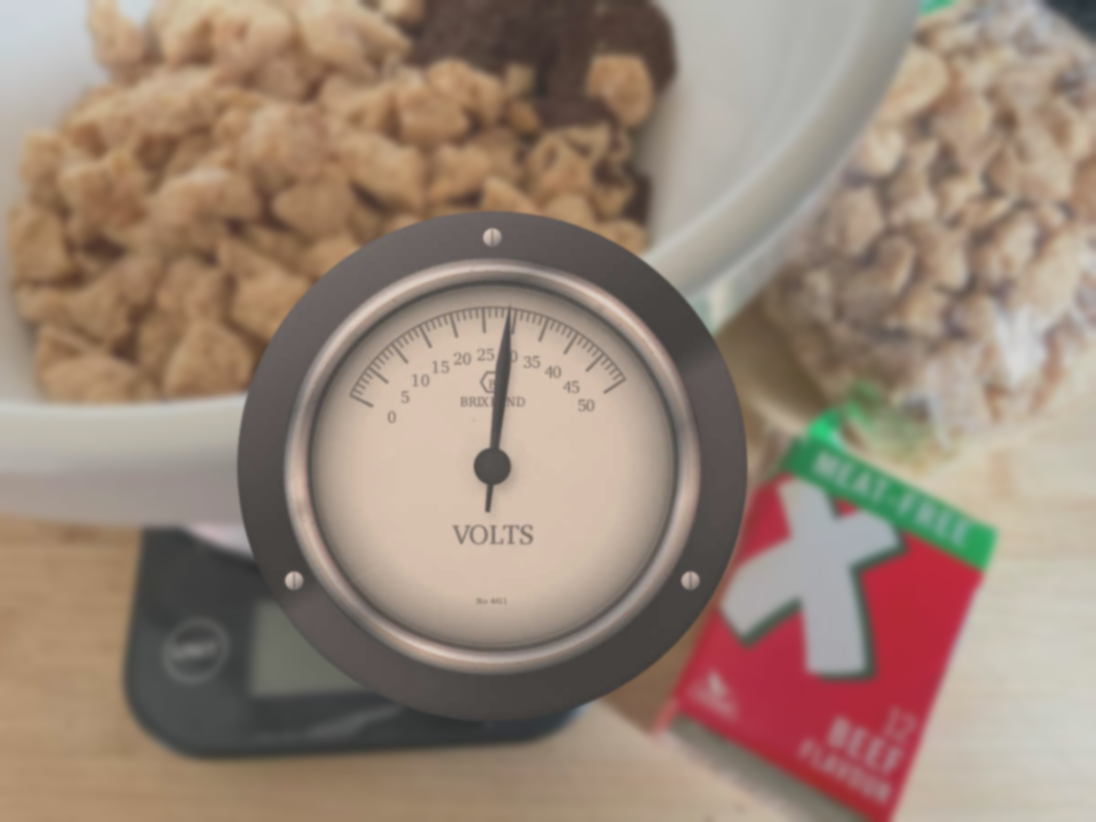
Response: 29 V
